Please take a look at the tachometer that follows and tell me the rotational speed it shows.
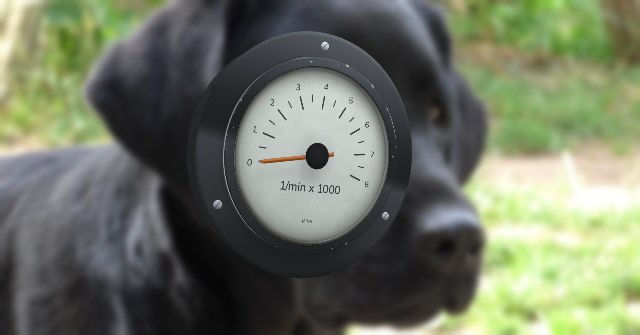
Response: 0 rpm
